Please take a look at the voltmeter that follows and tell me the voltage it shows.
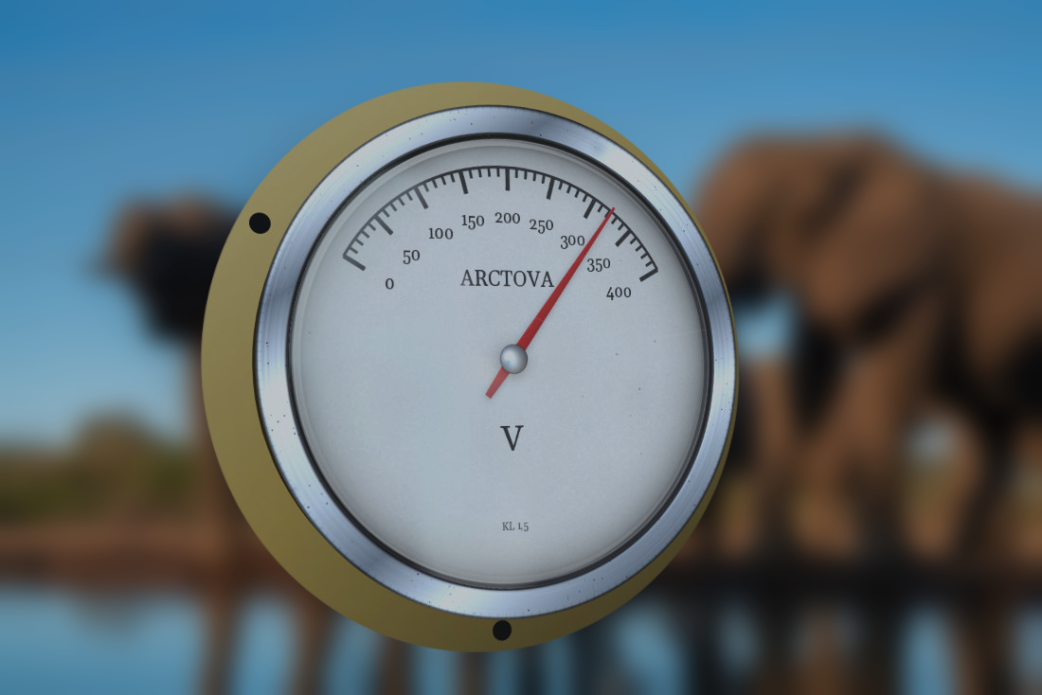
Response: 320 V
